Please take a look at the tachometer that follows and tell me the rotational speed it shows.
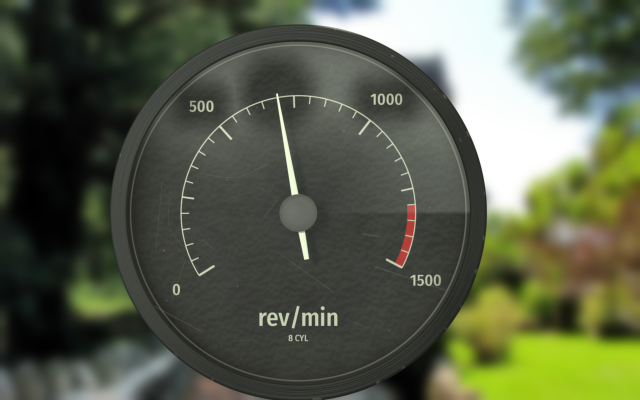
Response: 700 rpm
